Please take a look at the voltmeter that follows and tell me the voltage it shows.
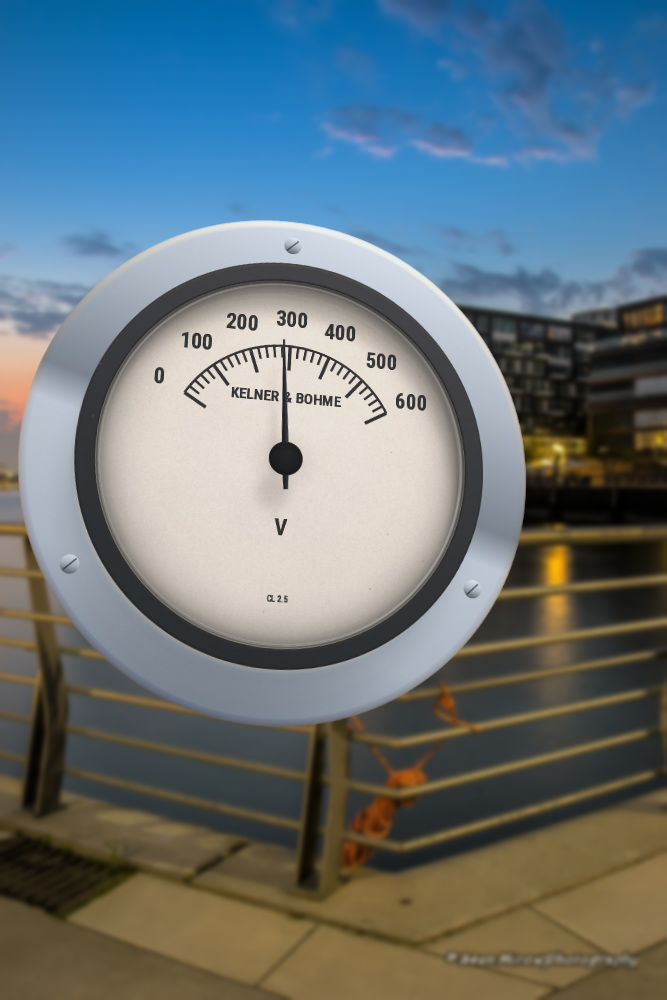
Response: 280 V
